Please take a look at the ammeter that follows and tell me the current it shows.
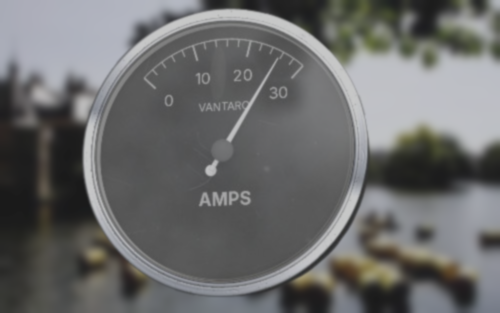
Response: 26 A
